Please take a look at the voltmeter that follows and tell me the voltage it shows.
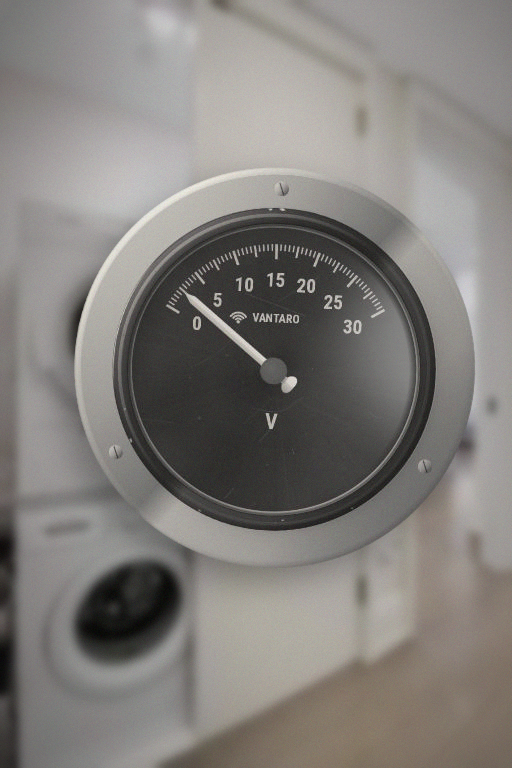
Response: 2.5 V
